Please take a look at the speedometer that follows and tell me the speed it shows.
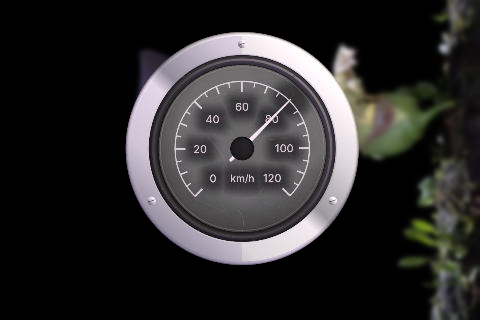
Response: 80 km/h
